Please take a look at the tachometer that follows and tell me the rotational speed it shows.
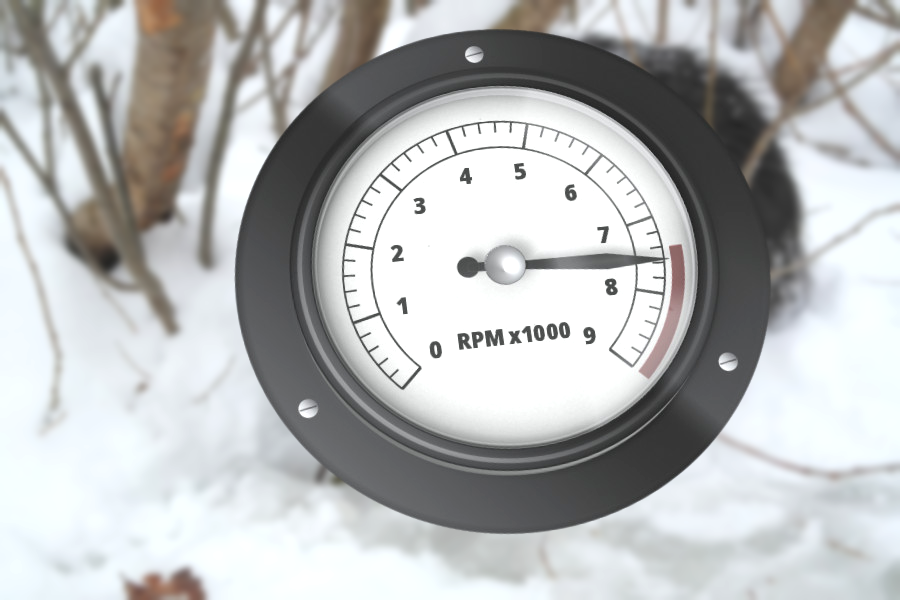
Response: 7600 rpm
